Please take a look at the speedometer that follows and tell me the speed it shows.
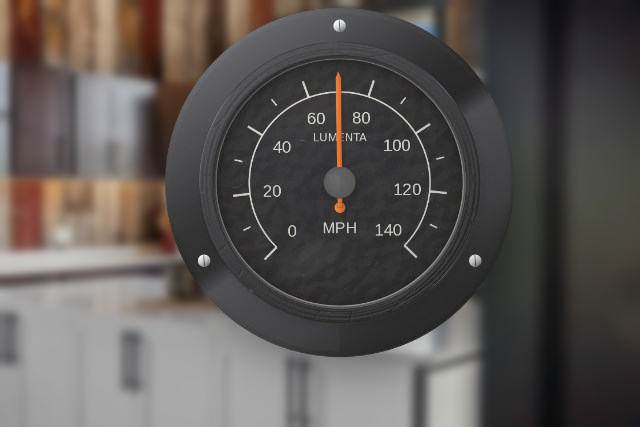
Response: 70 mph
